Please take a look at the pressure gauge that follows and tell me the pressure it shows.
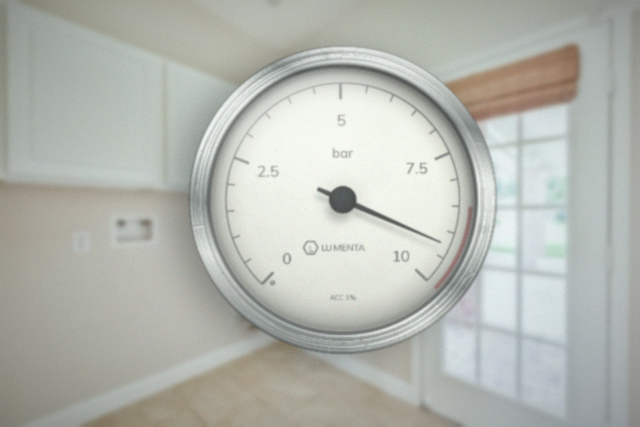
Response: 9.25 bar
